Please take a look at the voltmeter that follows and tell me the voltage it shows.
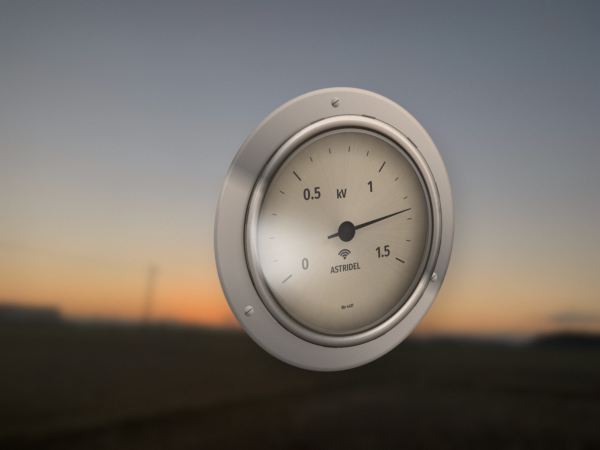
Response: 1.25 kV
